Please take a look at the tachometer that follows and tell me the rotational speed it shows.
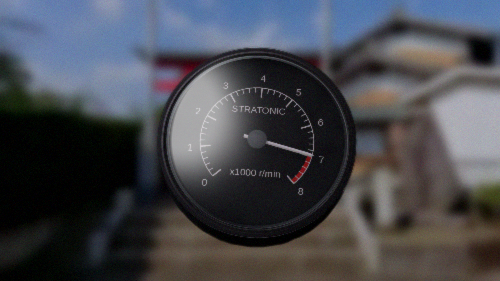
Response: 7000 rpm
